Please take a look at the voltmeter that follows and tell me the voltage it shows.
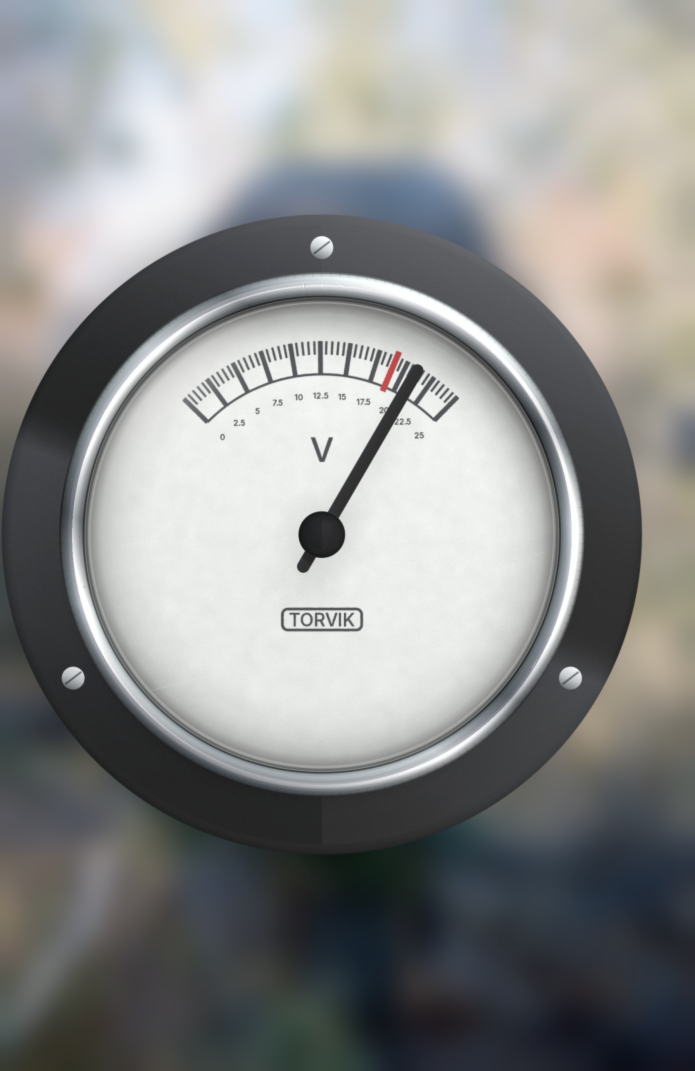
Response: 21 V
